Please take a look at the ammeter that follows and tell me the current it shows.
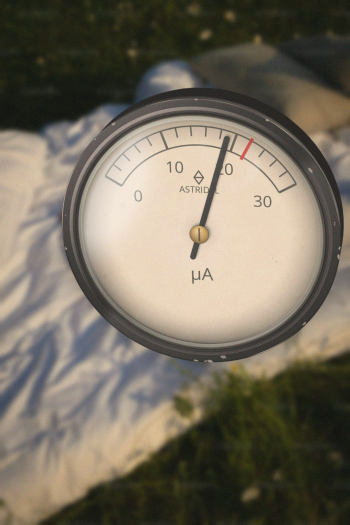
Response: 19 µA
